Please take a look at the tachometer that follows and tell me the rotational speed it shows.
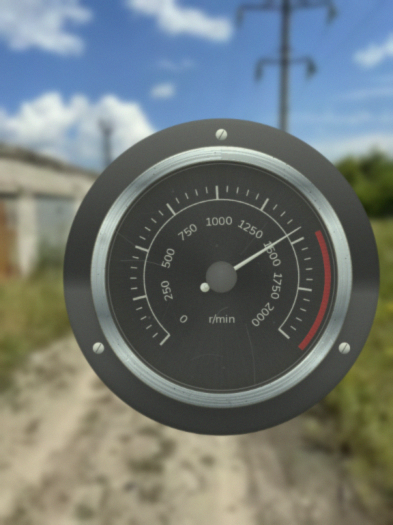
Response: 1450 rpm
